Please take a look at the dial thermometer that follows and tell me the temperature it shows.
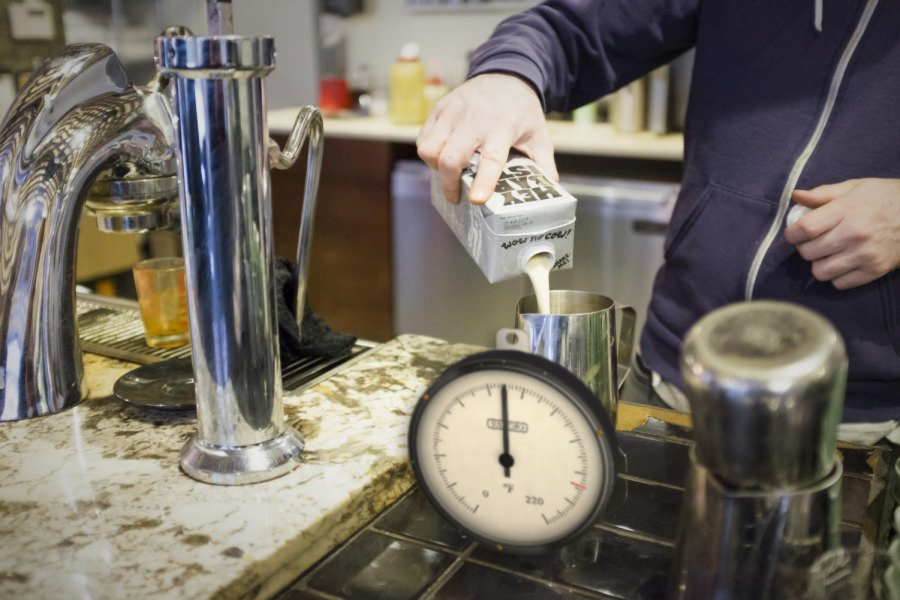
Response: 110 °F
